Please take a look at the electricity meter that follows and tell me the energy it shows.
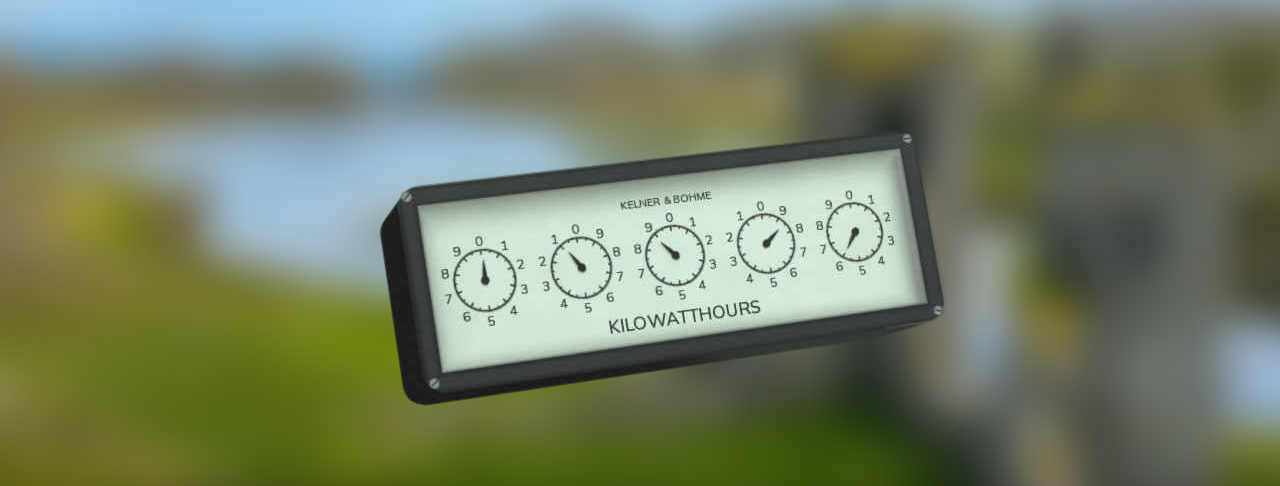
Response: 886 kWh
